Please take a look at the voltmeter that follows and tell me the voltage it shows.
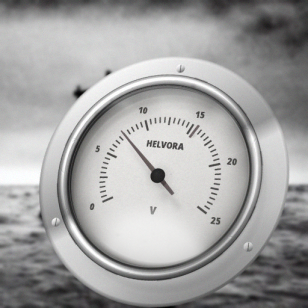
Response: 7.5 V
